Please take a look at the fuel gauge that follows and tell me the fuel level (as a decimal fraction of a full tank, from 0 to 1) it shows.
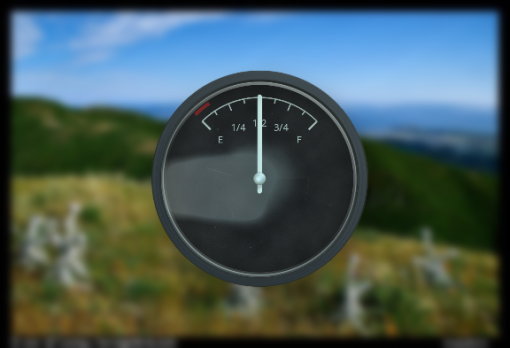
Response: 0.5
